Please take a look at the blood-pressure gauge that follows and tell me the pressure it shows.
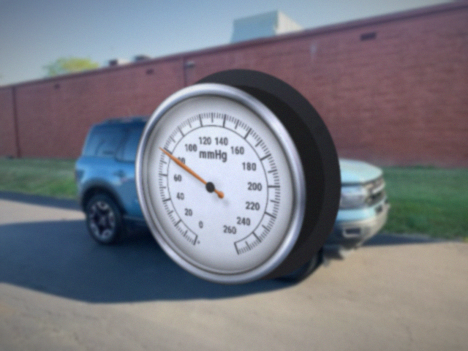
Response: 80 mmHg
